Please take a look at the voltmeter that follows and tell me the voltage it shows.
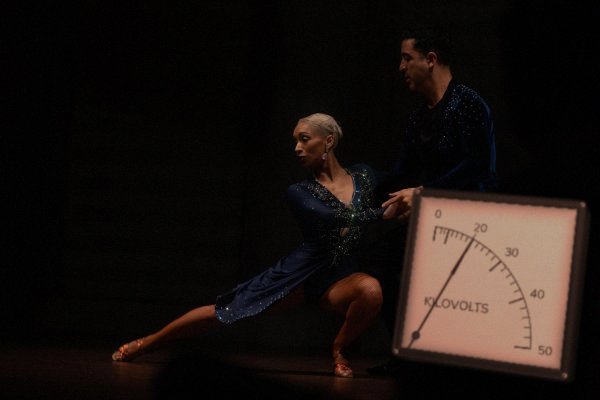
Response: 20 kV
